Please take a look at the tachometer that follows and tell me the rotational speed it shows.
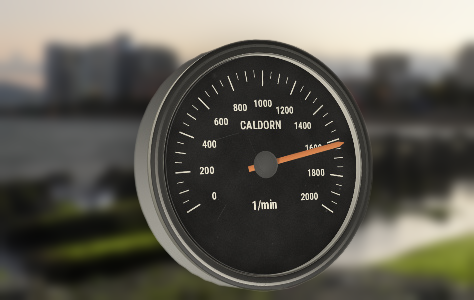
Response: 1625 rpm
